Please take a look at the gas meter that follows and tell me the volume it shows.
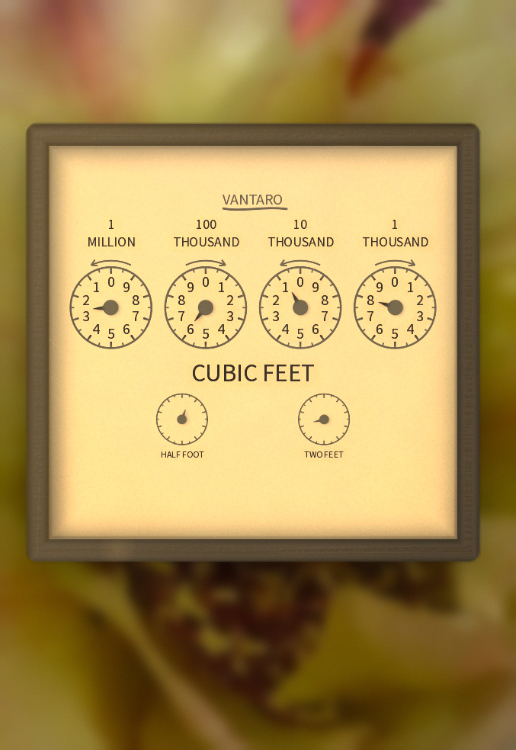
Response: 260800 ft³
